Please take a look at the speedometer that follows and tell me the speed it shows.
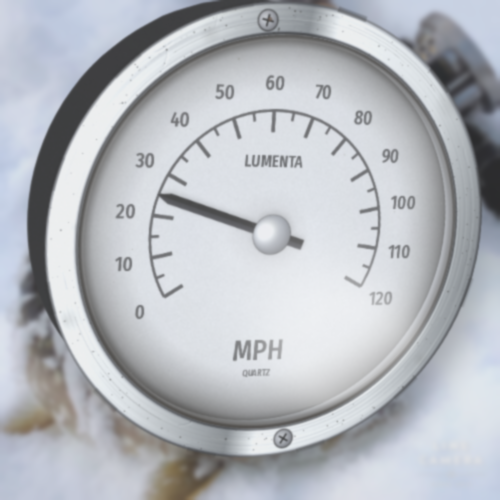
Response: 25 mph
